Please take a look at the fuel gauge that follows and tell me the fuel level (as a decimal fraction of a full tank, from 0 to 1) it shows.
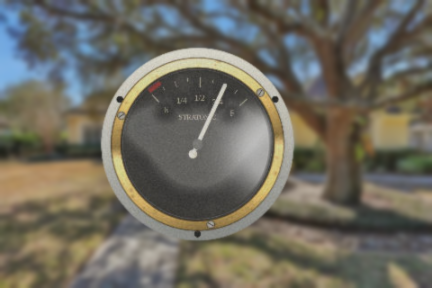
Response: 0.75
